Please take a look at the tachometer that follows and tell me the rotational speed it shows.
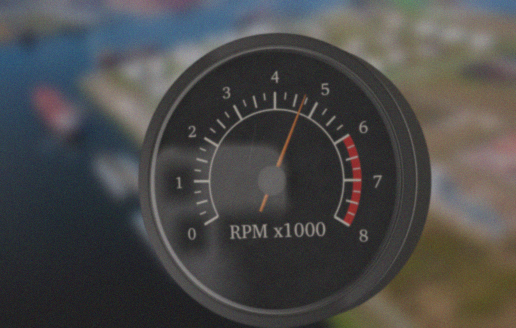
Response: 4750 rpm
